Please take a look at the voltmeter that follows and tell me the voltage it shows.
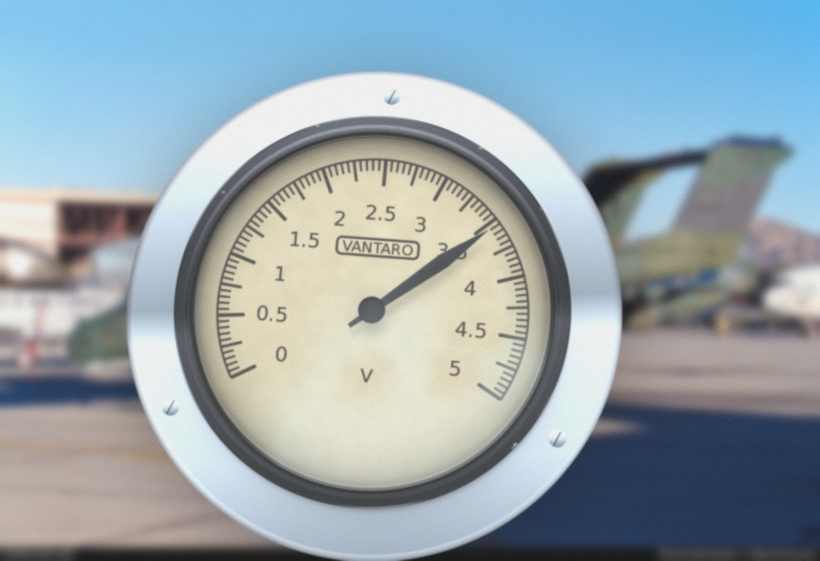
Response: 3.55 V
